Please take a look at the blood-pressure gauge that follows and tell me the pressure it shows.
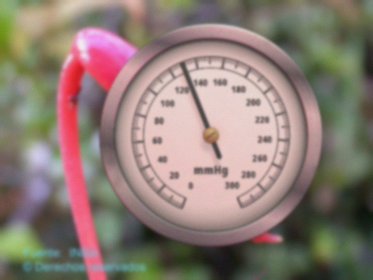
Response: 130 mmHg
